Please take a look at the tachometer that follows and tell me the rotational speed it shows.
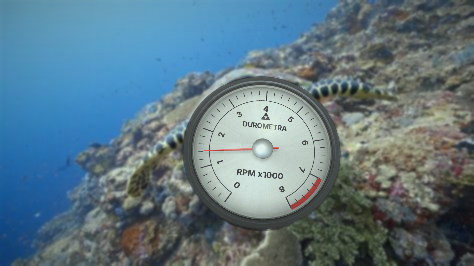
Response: 1400 rpm
